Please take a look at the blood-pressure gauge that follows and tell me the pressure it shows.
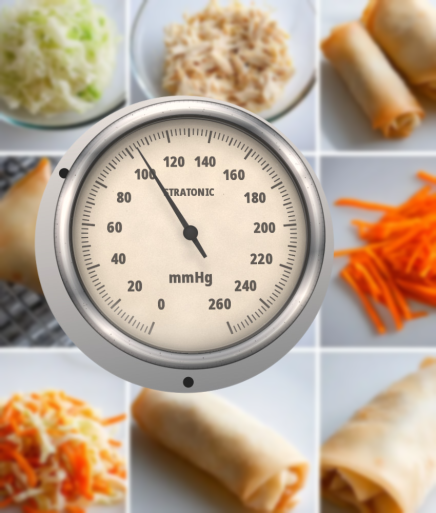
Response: 104 mmHg
